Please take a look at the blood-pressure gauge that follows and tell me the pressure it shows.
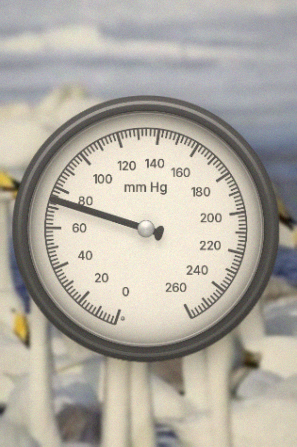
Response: 74 mmHg
